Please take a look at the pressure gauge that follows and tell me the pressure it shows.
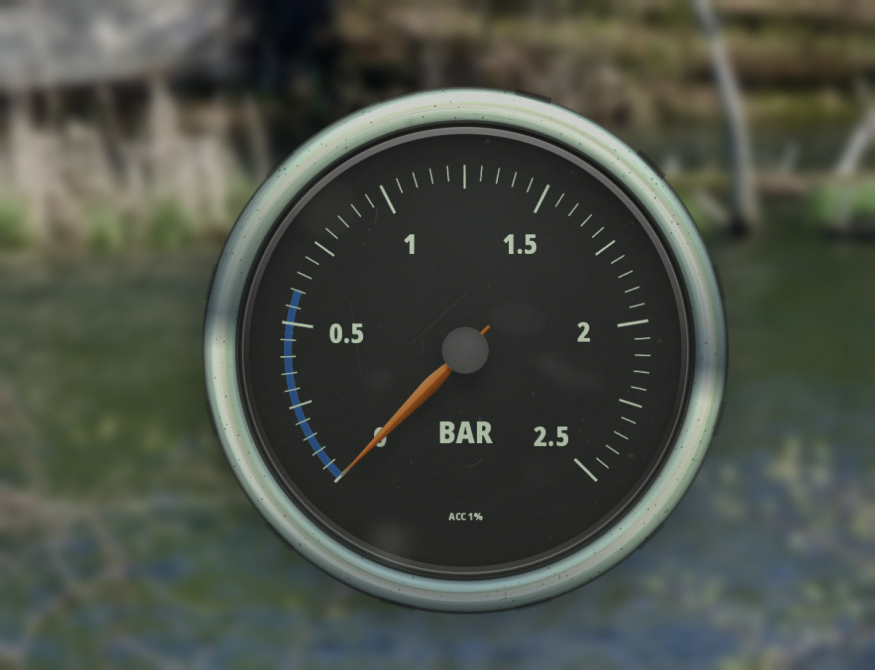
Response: 0 bar
